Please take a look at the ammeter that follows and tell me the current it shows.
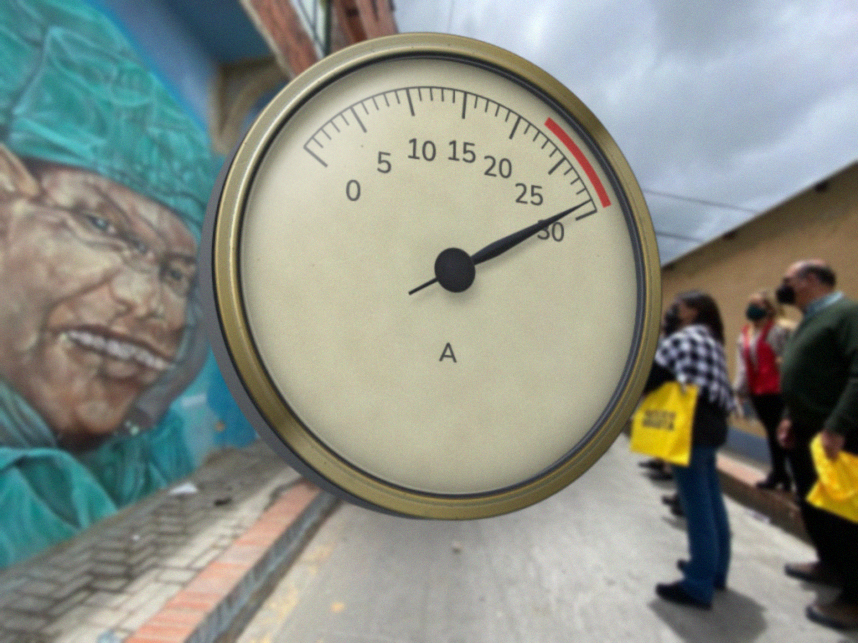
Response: 29 A
